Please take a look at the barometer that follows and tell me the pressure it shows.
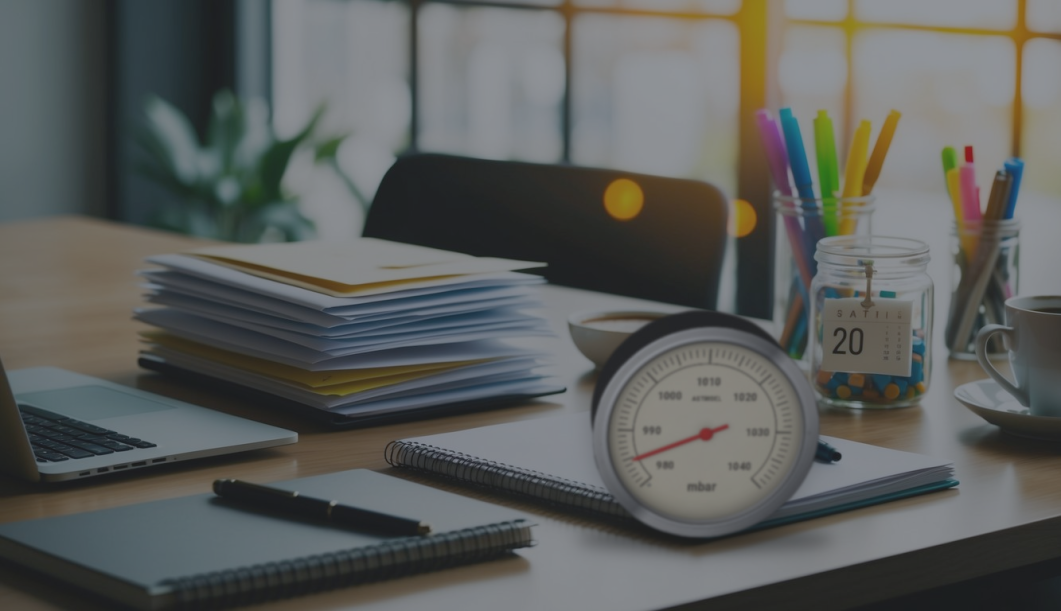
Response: 985 mbar
